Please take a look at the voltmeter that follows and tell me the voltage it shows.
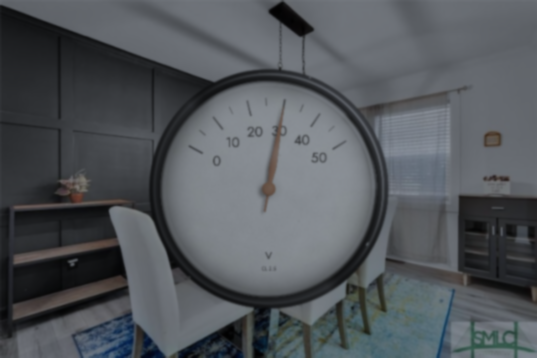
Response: 30 V
